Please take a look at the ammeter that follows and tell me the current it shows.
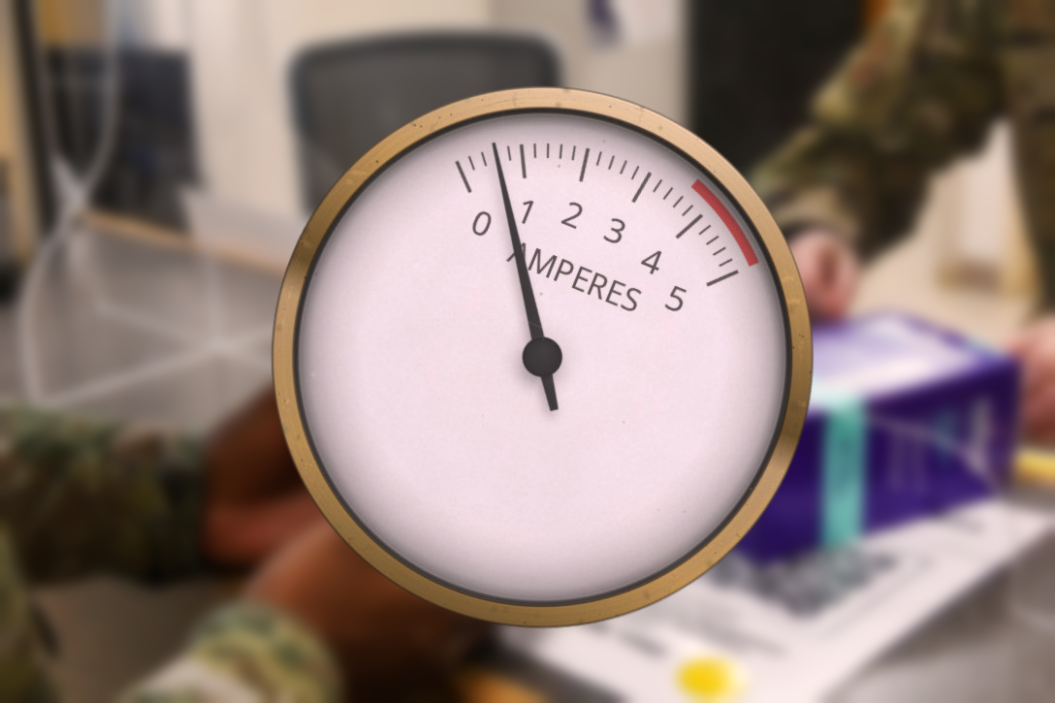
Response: 0.6 A
